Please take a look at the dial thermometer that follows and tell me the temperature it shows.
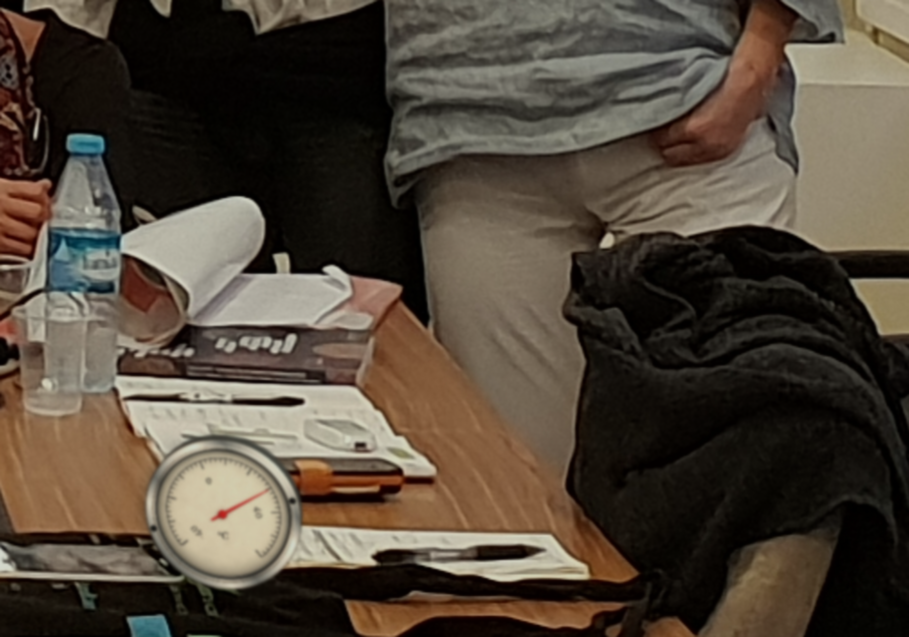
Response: 30 °C
